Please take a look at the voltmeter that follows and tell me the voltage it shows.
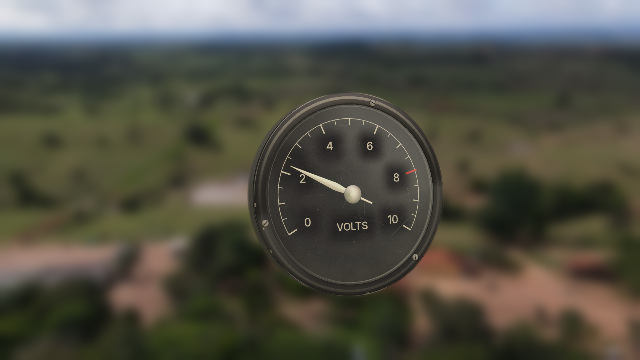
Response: 2.25 V
